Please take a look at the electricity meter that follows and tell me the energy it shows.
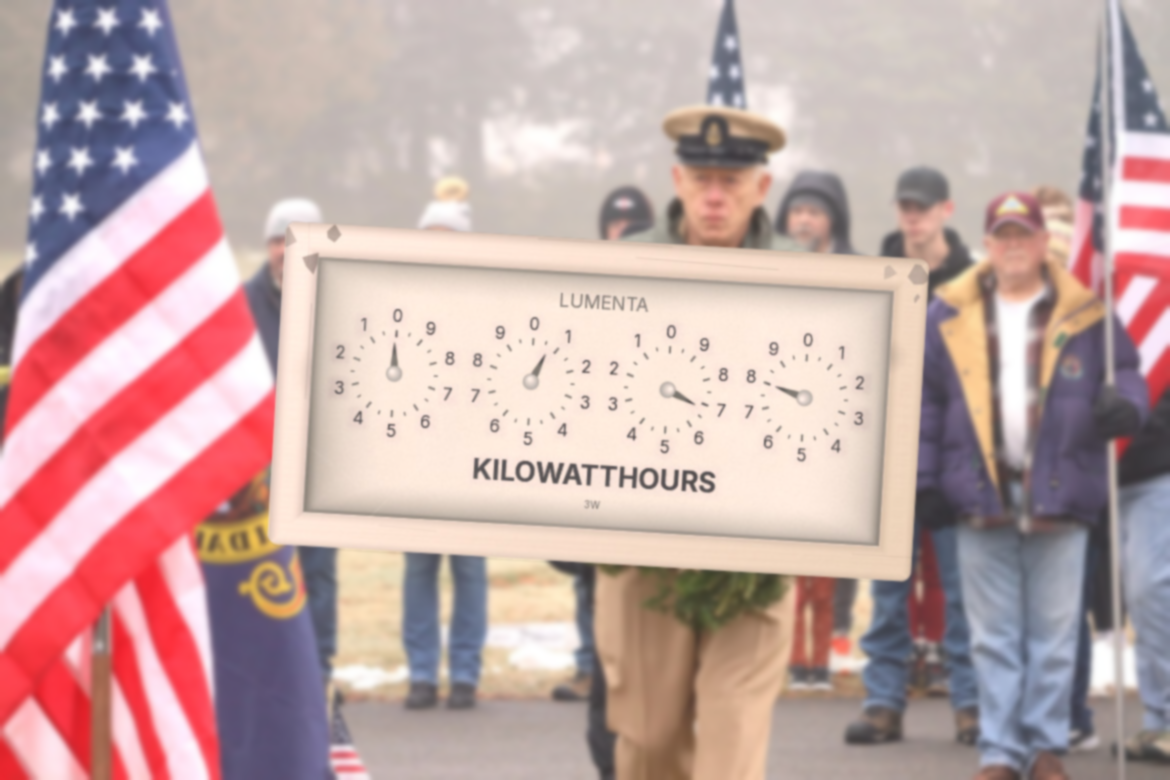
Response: 68 kWh
